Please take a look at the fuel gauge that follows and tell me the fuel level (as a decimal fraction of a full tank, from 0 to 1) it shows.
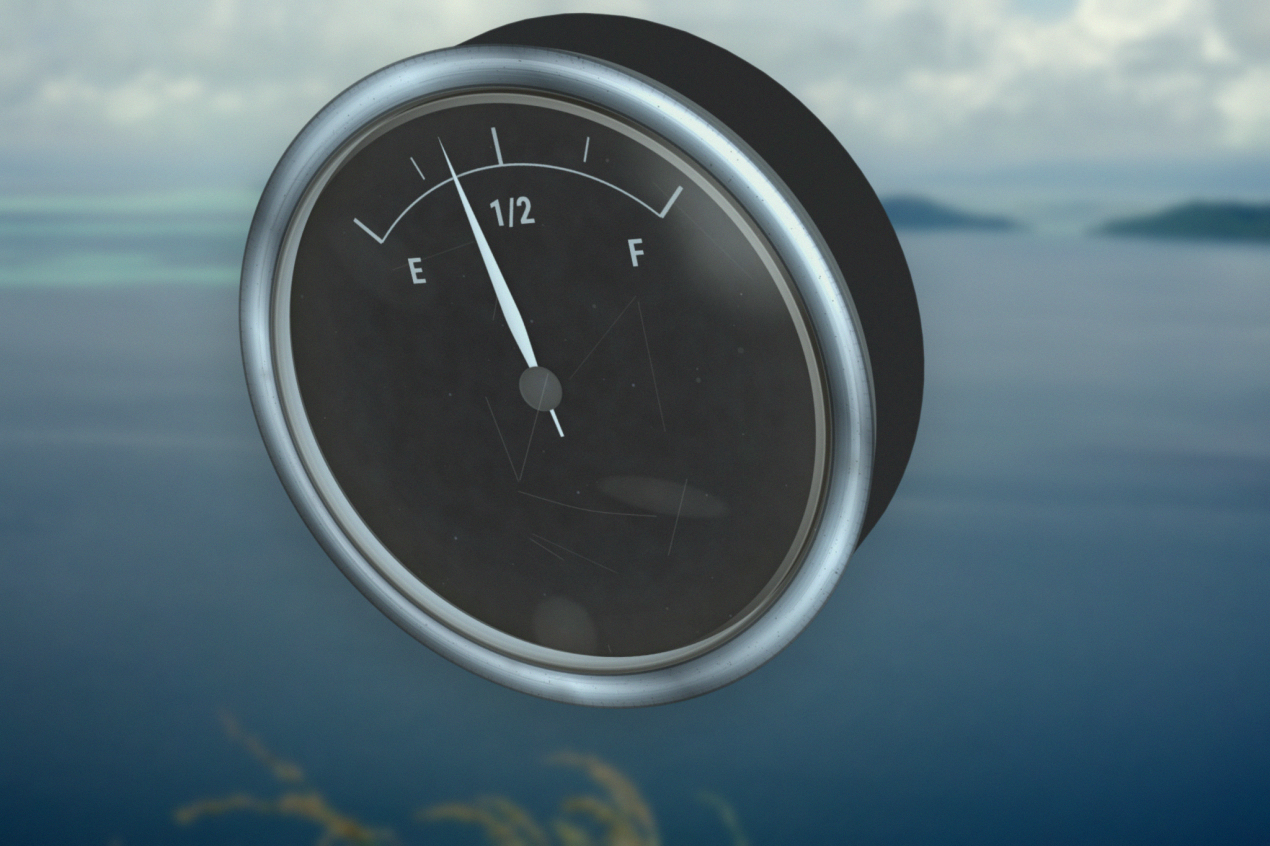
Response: 0.375
